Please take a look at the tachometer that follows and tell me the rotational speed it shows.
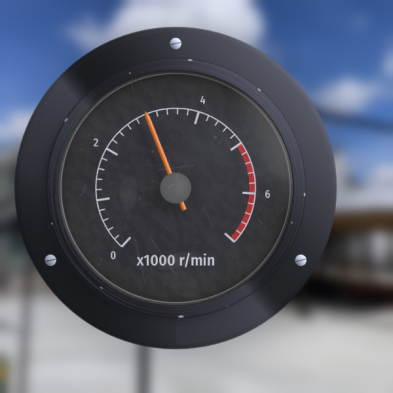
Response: 3000 rpm
